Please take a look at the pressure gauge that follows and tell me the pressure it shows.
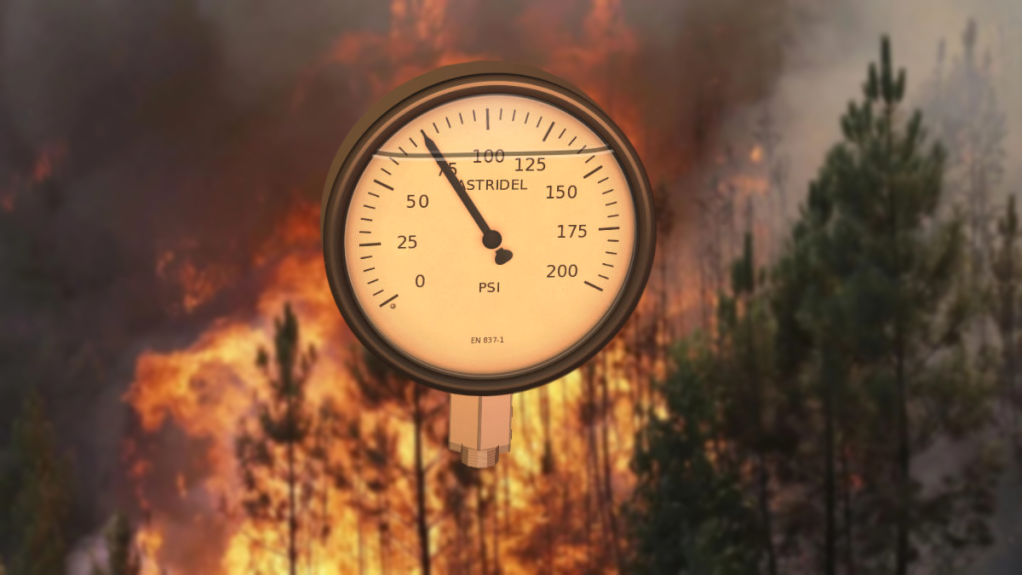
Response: 75 psi
